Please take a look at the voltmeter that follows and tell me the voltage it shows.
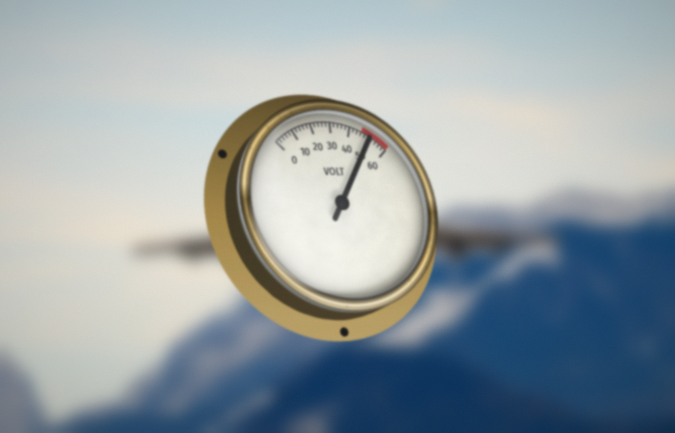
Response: 50 V
